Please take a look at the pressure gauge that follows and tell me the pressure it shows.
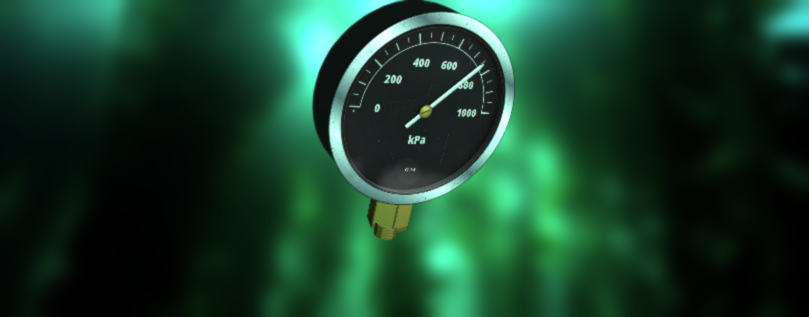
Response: 750 kPa
